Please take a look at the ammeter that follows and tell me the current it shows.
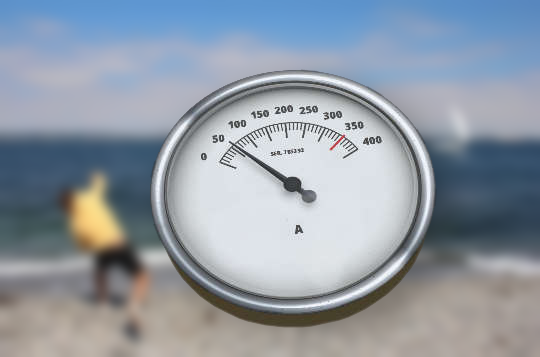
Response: 50 A
